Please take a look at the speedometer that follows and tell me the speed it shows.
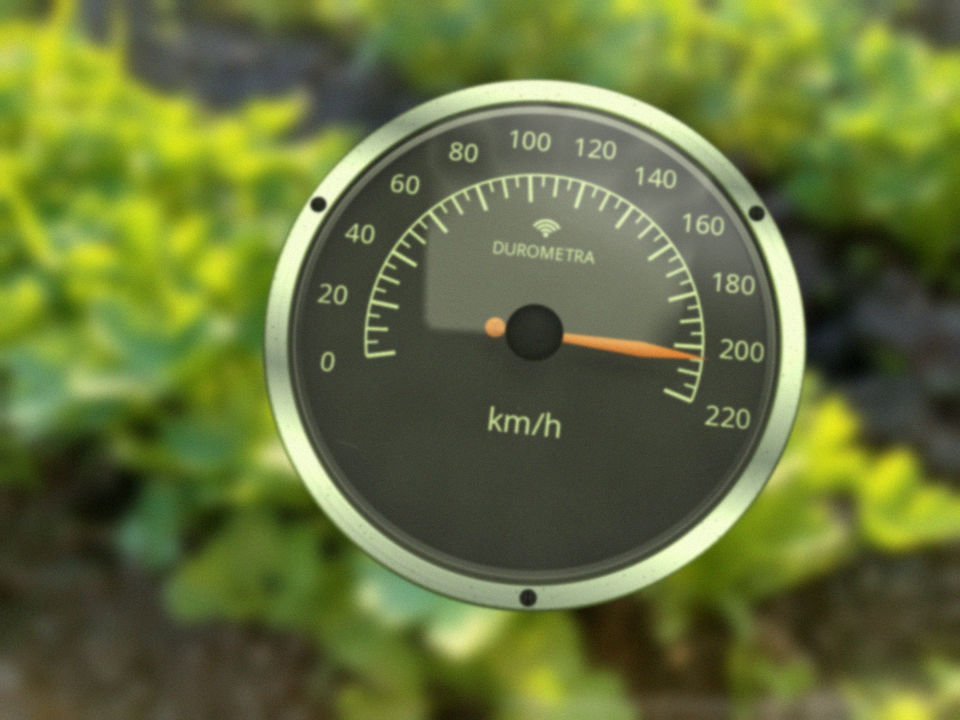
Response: 205 km/h
